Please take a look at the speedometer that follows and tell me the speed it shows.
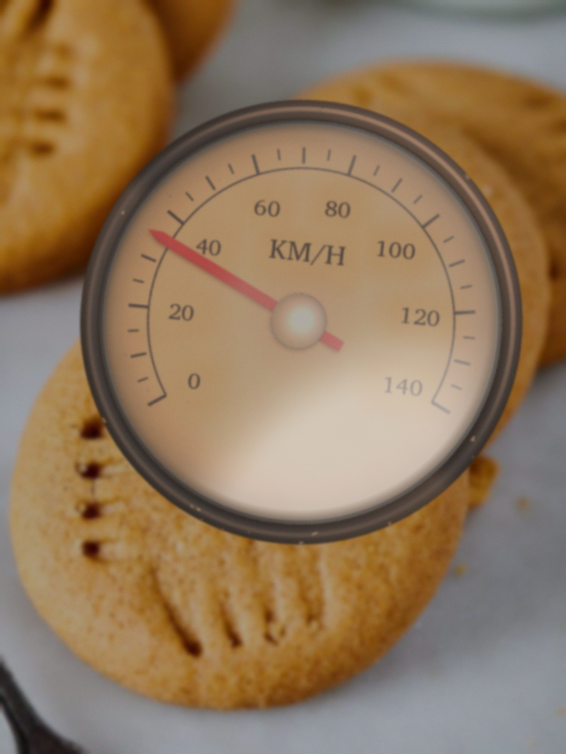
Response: 35 km/h
